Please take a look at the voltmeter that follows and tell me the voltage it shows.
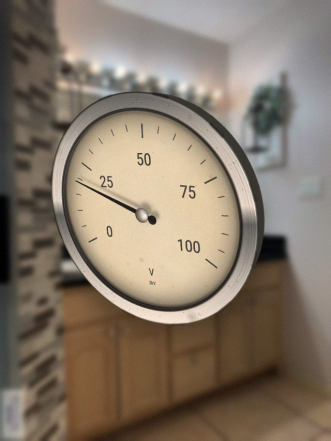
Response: 20 V
